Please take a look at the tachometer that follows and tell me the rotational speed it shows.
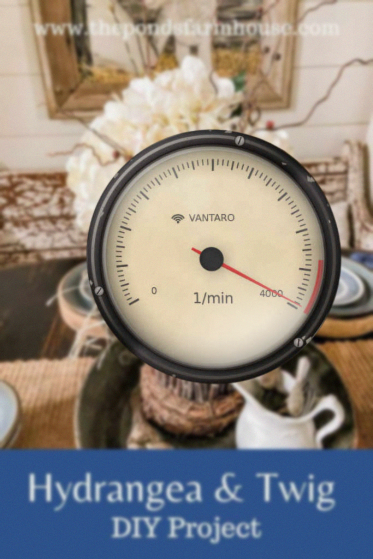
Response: 3950 rpm
